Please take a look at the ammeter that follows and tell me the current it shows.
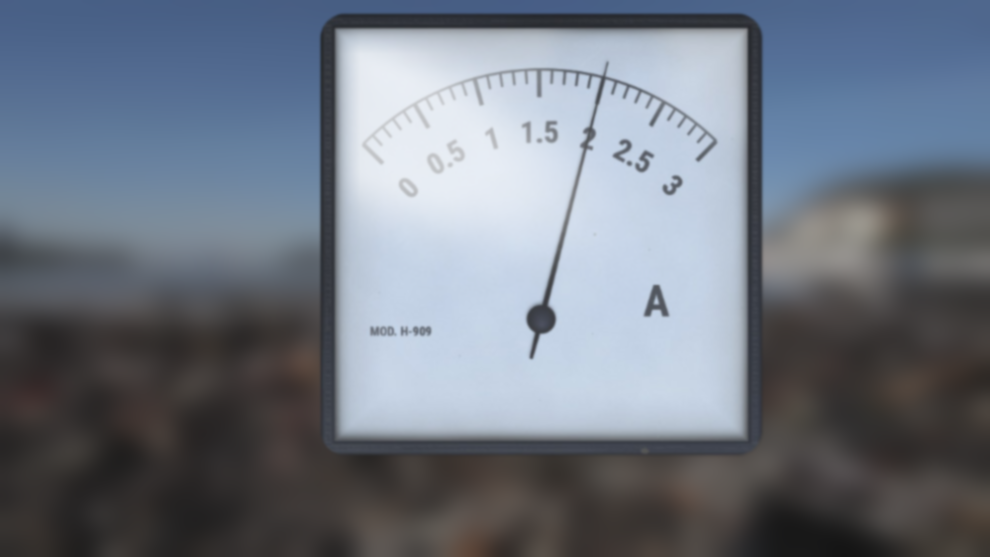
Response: 2 A
